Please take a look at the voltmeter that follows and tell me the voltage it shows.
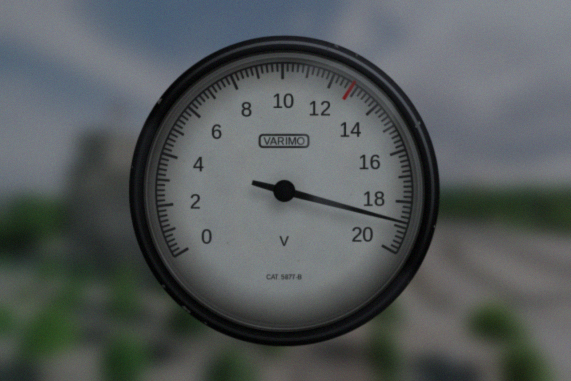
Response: 18.8 V
